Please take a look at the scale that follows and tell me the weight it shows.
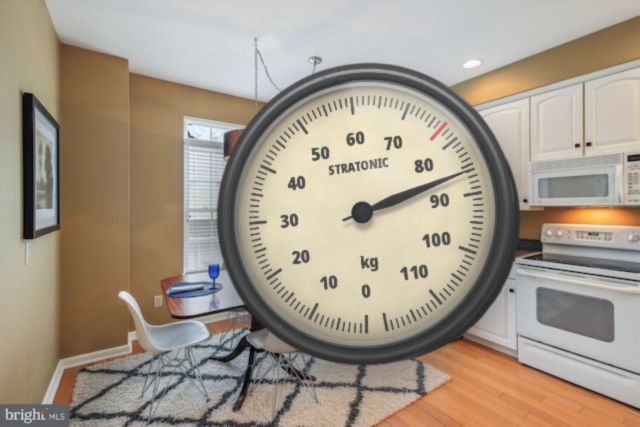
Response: 86 kg
